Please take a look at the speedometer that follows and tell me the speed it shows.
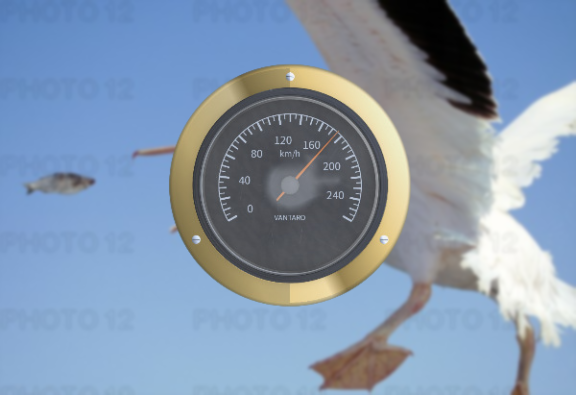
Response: 175 km/h
